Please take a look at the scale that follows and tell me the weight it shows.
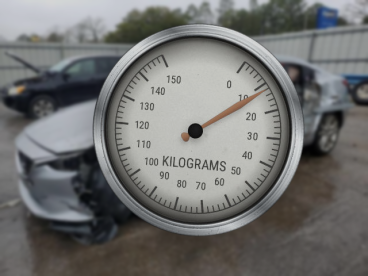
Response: 12 kg
